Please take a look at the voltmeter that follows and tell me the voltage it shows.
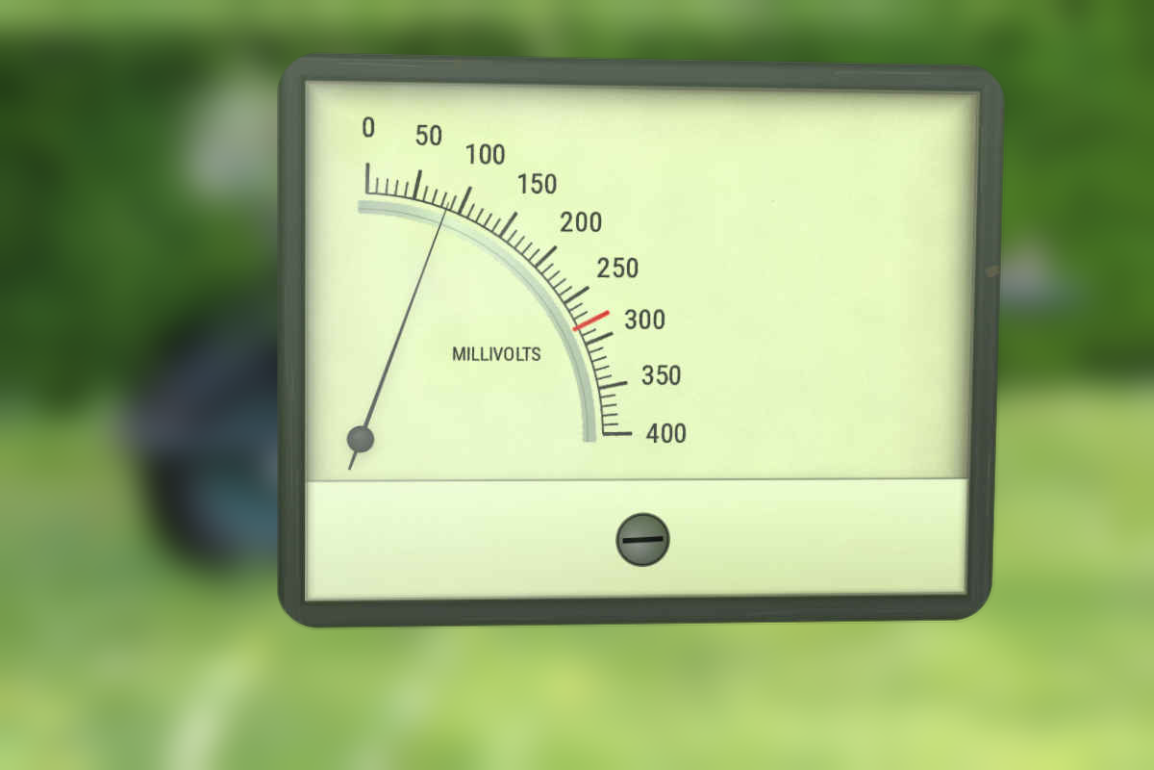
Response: 85 mV
